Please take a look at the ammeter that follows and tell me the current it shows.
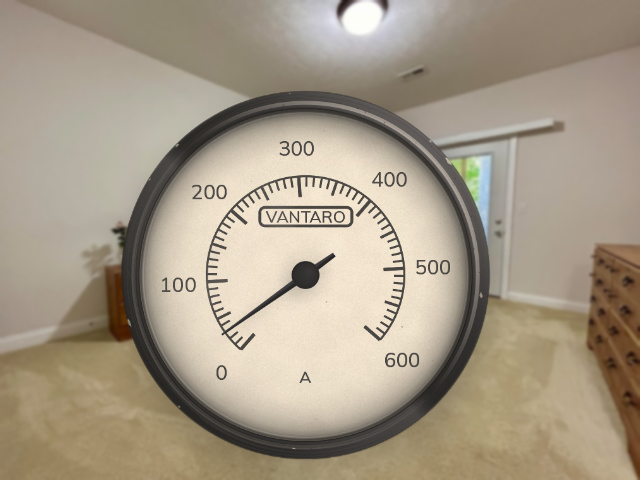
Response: 30 A
